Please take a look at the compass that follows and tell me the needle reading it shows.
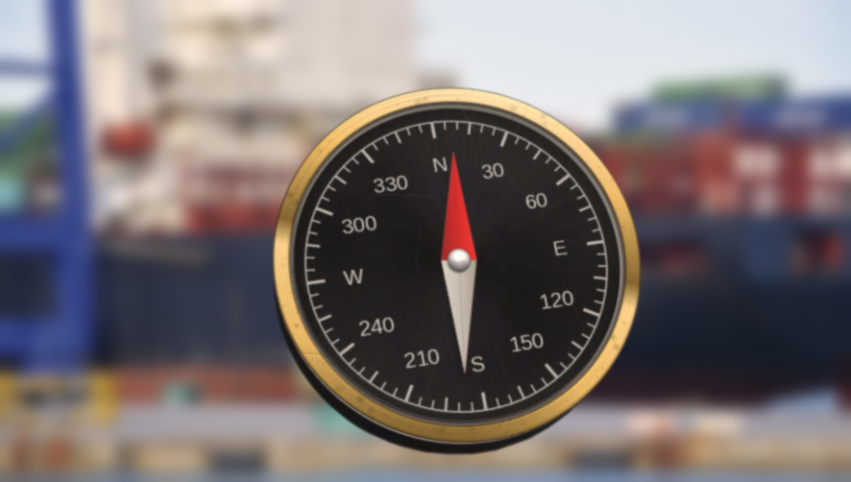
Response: 7.5 °
